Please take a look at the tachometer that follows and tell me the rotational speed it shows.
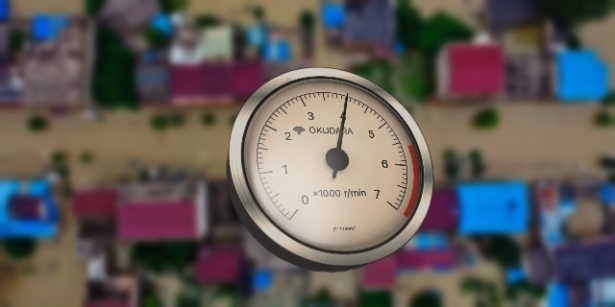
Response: 4000 rpm
